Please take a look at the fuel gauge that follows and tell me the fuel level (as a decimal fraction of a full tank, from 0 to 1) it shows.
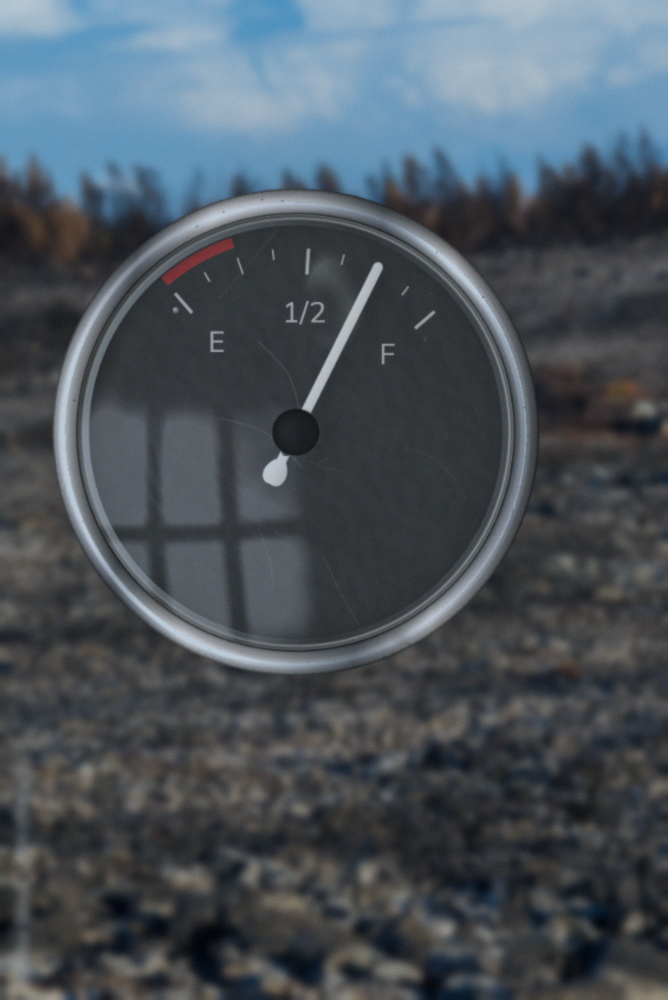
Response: 0.75
